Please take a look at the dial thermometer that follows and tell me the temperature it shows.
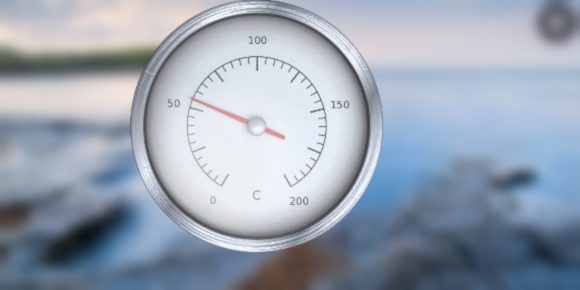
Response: 55 °C
